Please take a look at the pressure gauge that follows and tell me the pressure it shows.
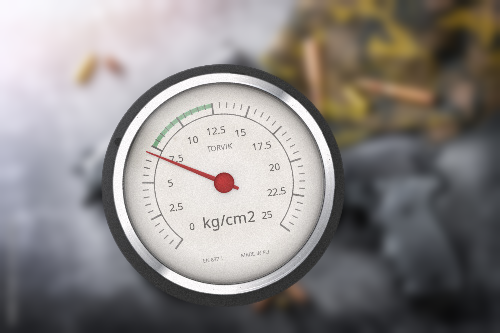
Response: 7 kg/cm²
